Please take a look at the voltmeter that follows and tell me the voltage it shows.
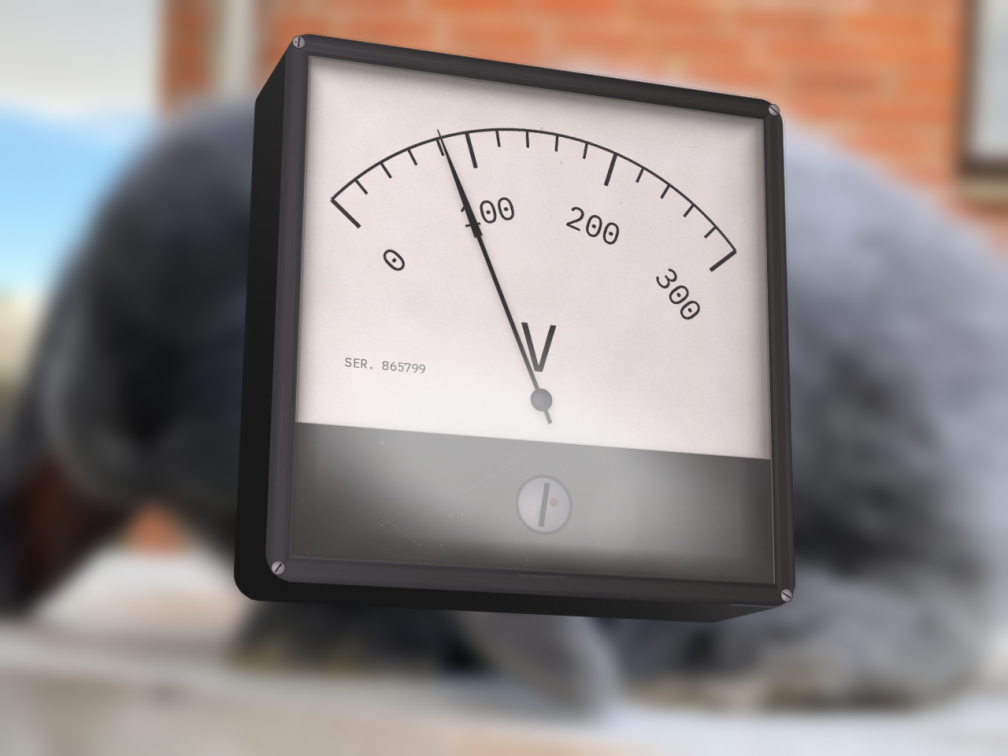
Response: 80 V
